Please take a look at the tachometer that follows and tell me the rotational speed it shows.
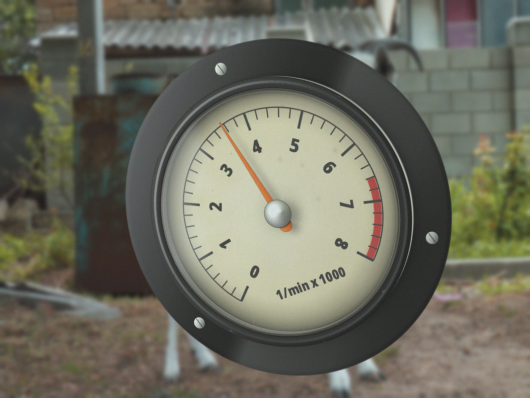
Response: 3600 rpm
